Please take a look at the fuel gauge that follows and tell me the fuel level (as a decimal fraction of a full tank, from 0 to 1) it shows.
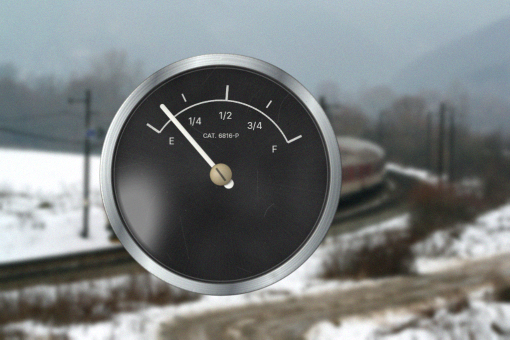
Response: 0.125
